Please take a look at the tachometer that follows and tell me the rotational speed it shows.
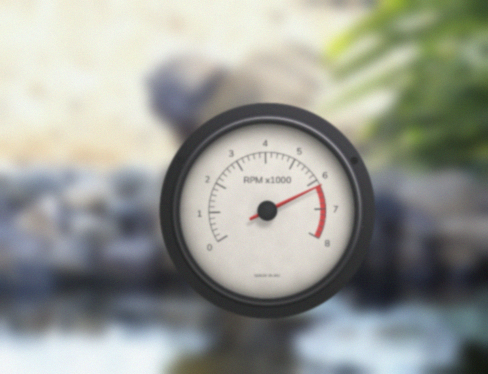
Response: 6200 rpm
